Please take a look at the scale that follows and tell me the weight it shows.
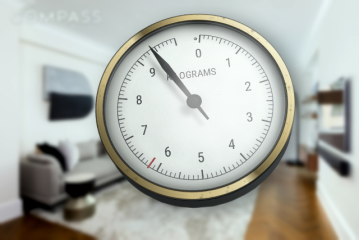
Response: 9.4 kg
